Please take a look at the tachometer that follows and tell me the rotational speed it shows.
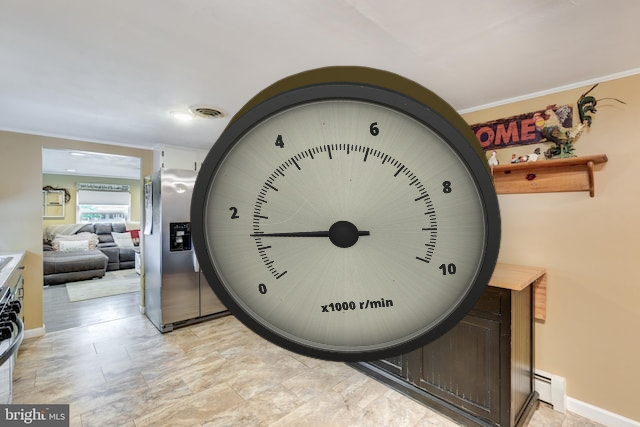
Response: 1500 rpm
